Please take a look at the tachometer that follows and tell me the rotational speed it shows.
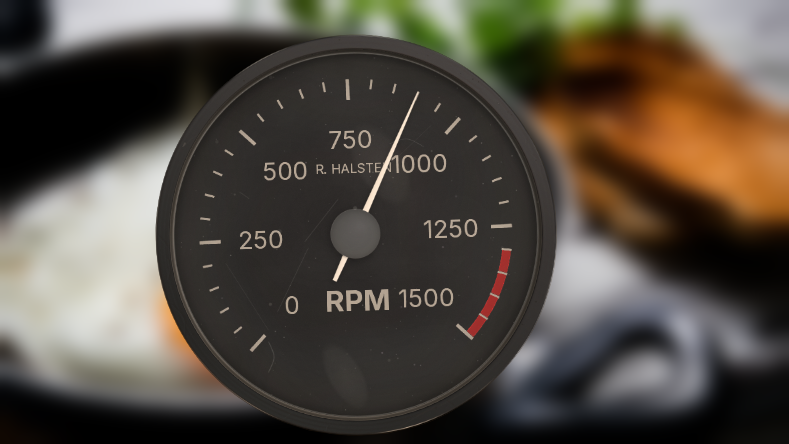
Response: 900 rpm
